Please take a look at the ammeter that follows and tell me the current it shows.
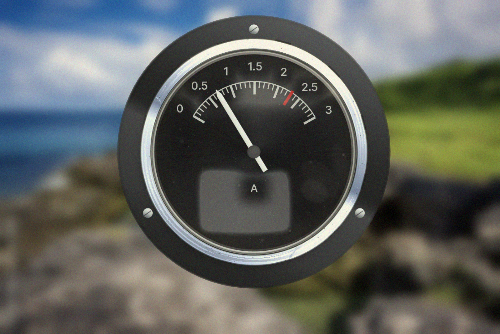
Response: 0.7 A
